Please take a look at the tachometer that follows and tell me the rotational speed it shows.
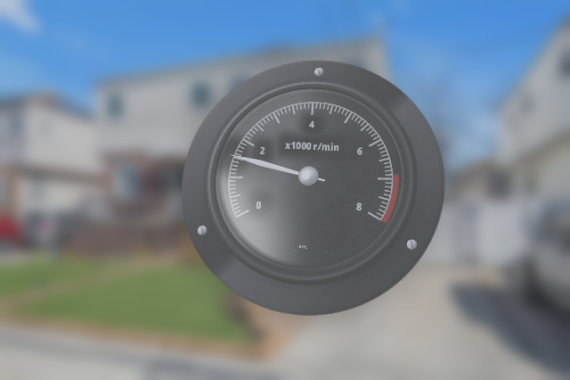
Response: 1500 rpm
